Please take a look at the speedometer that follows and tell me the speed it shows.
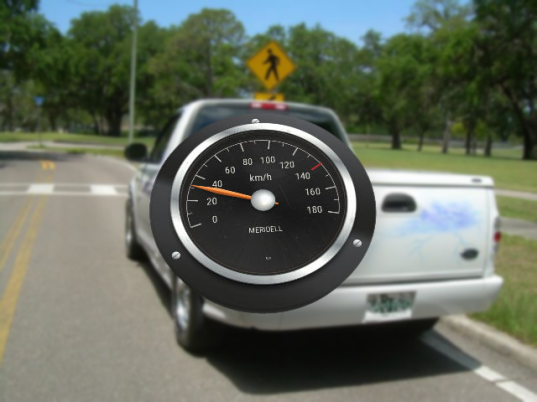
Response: 30 km/h
